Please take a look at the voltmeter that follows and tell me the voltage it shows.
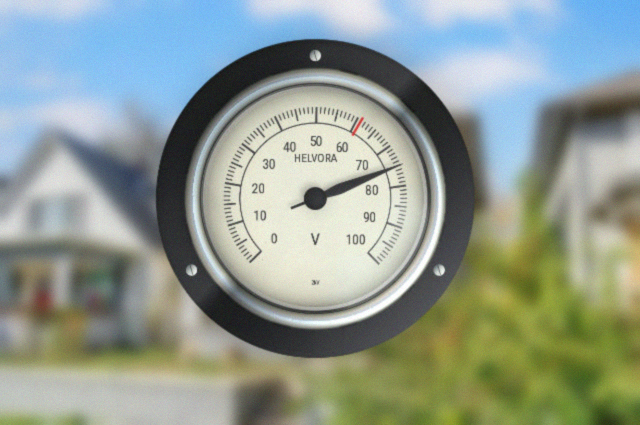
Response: 75 V
